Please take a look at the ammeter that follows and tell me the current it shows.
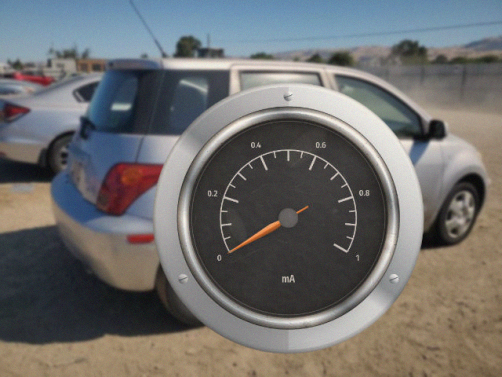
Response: 0 mA
